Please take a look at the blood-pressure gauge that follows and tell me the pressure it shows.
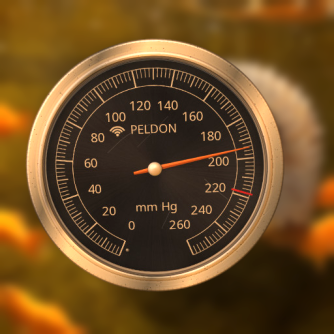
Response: 194 mmHg
